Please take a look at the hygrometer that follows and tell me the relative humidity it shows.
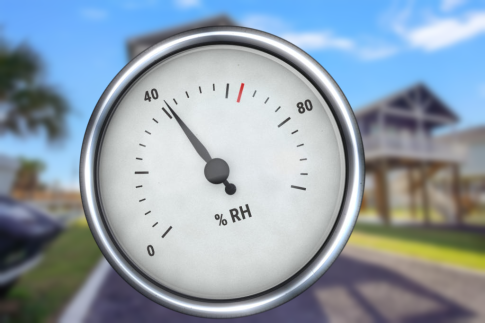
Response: 42 %
